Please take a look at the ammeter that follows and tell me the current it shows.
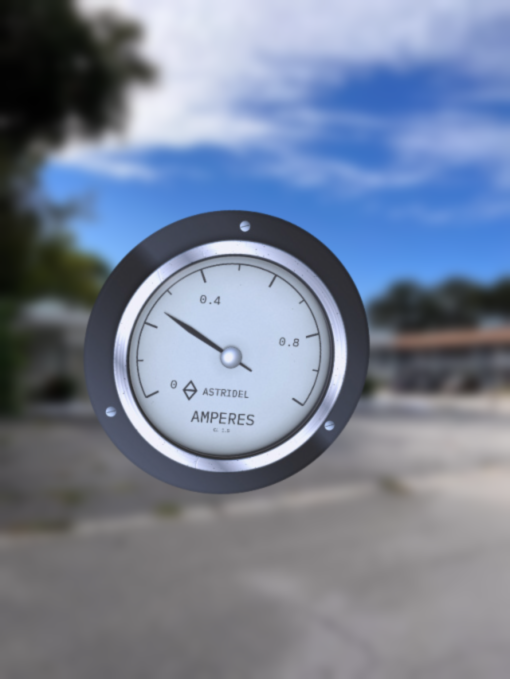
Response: 0.25 A
